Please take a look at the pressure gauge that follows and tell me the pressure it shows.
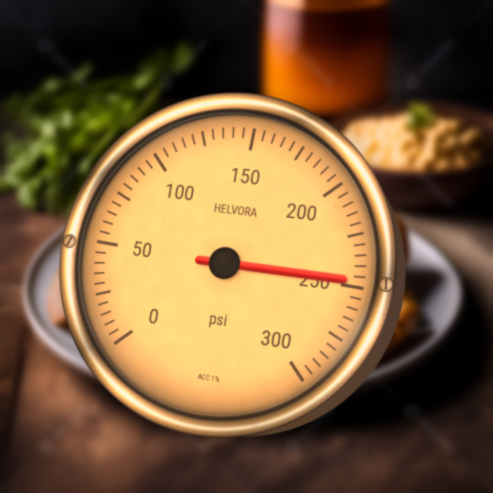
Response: 247.5 psi
